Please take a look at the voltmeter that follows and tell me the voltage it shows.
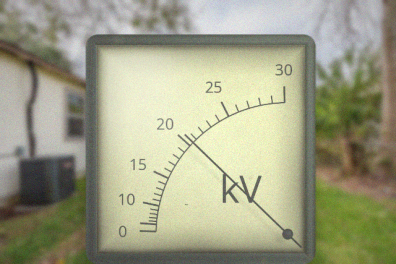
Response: 20.5 kV
